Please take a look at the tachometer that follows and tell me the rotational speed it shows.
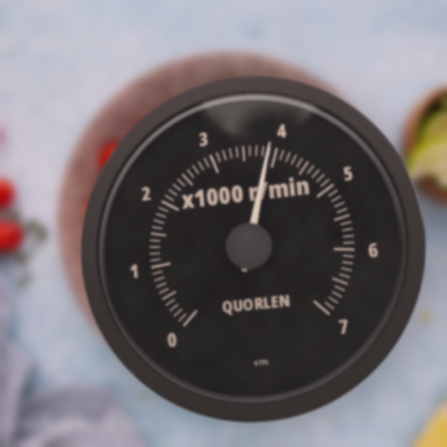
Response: 3900 rpm
